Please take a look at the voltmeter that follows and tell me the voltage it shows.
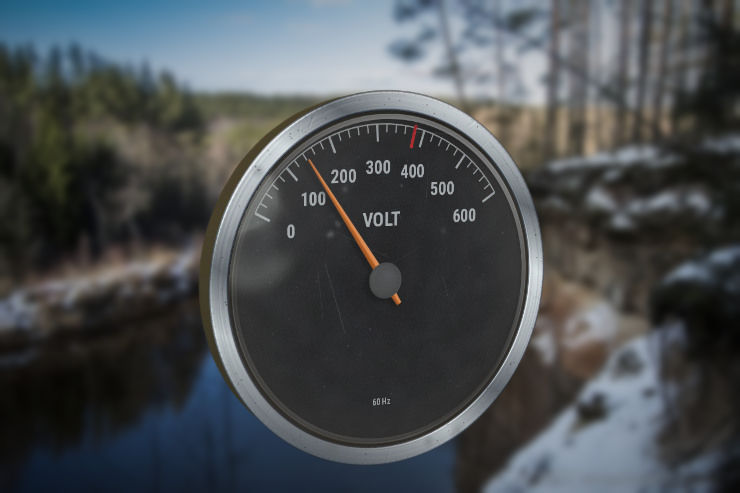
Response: 140 V
